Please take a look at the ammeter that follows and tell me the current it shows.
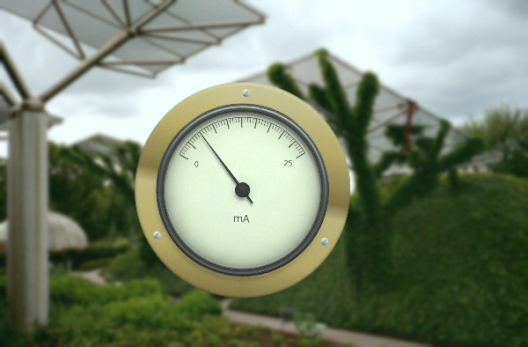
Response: 5 mA
